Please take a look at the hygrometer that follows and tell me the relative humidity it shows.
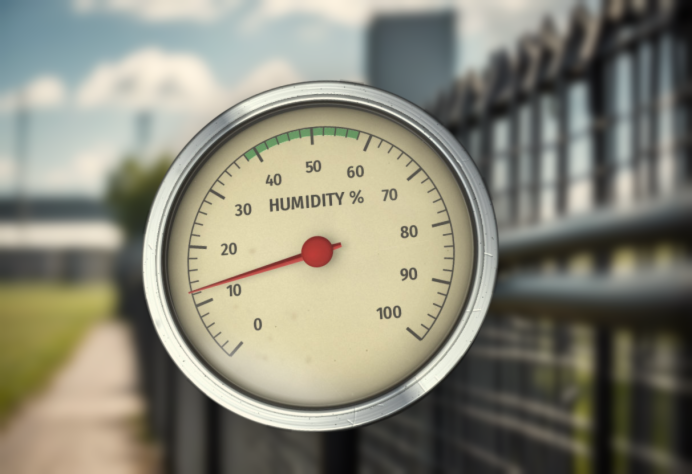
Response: 12 %
